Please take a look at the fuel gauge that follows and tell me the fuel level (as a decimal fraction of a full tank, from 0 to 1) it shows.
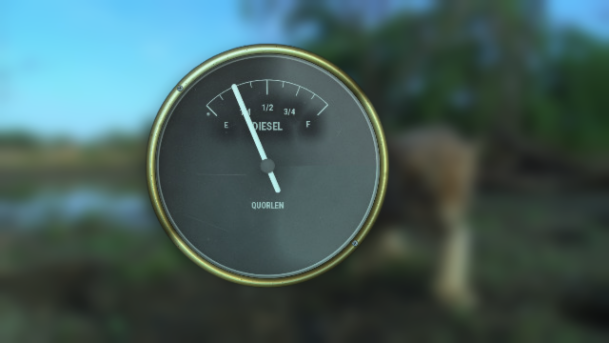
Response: 0.25
